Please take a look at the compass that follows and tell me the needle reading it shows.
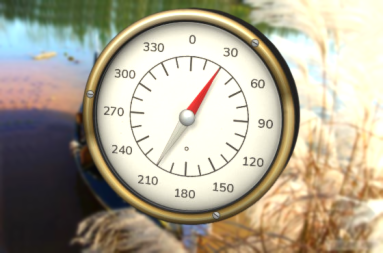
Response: 30 °
